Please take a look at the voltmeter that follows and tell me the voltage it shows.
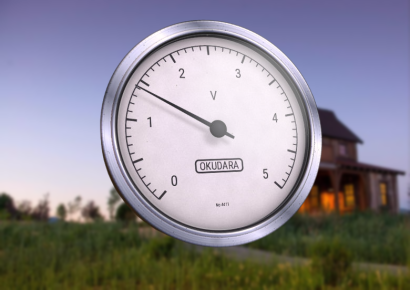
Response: 1.4 V
